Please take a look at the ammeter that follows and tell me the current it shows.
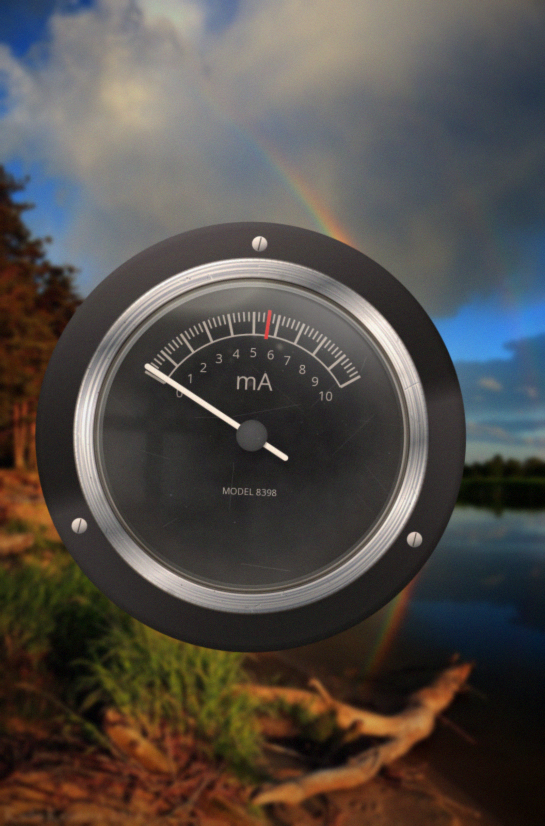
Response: 0.2 mA
